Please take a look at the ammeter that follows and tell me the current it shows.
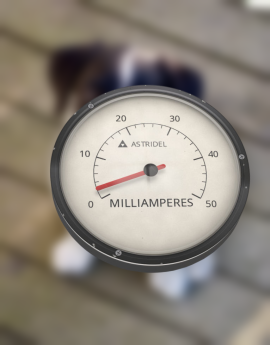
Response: 2 mA
